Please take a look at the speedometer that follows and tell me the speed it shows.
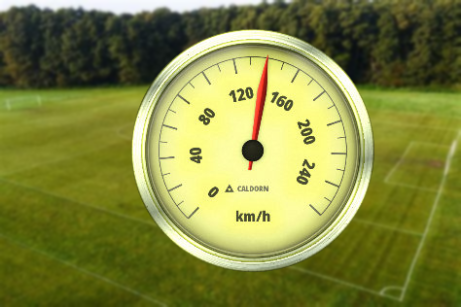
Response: 140 km/h
